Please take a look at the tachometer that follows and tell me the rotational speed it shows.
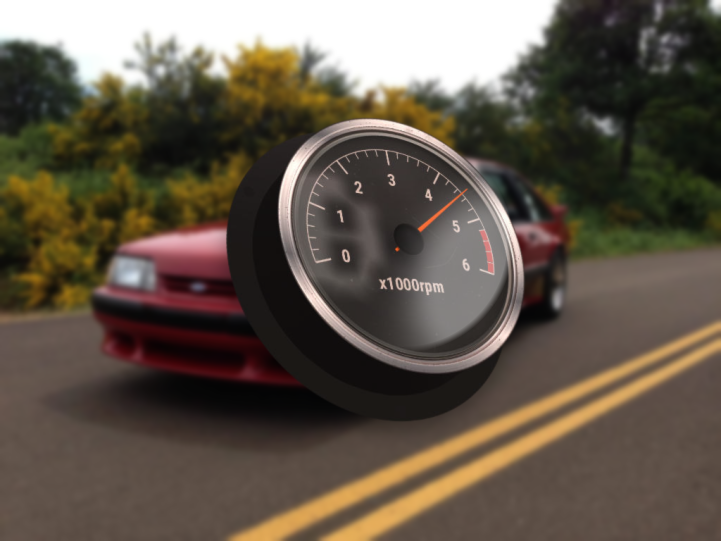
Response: 4500 rpm
